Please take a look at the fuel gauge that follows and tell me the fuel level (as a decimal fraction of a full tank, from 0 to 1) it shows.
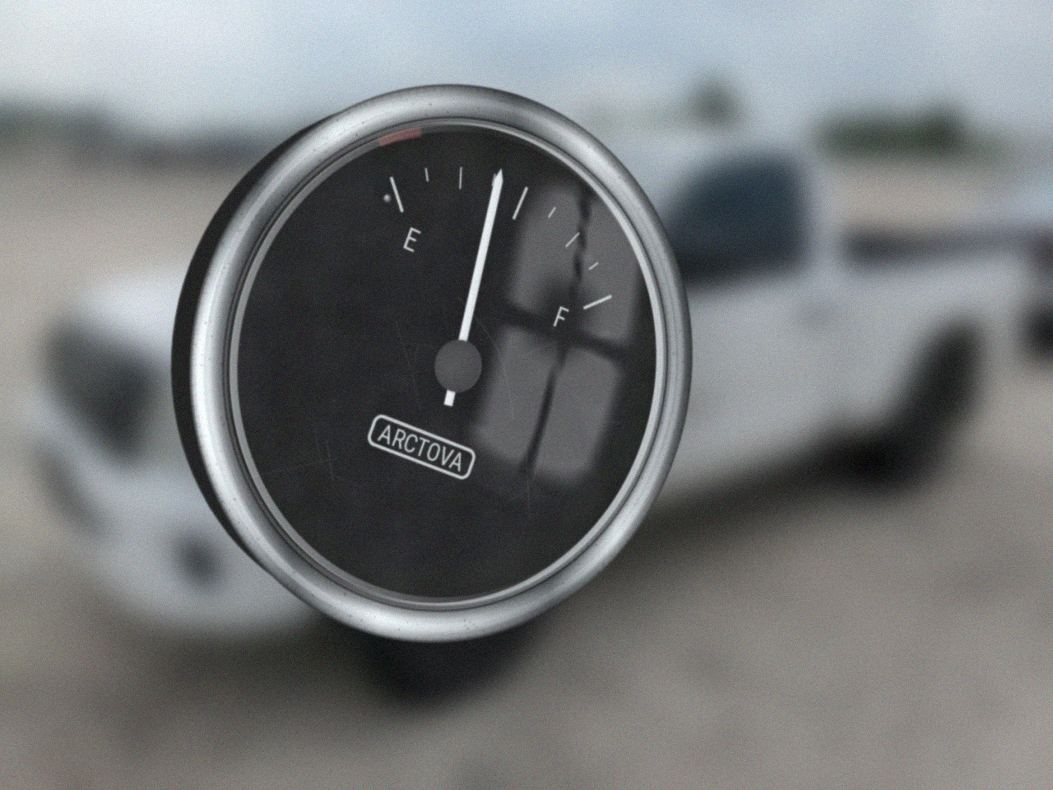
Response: 0.375
